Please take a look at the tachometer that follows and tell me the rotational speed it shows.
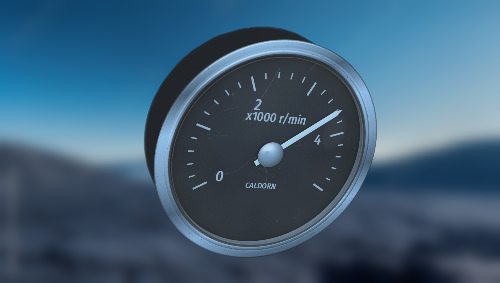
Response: 3600 rpm
